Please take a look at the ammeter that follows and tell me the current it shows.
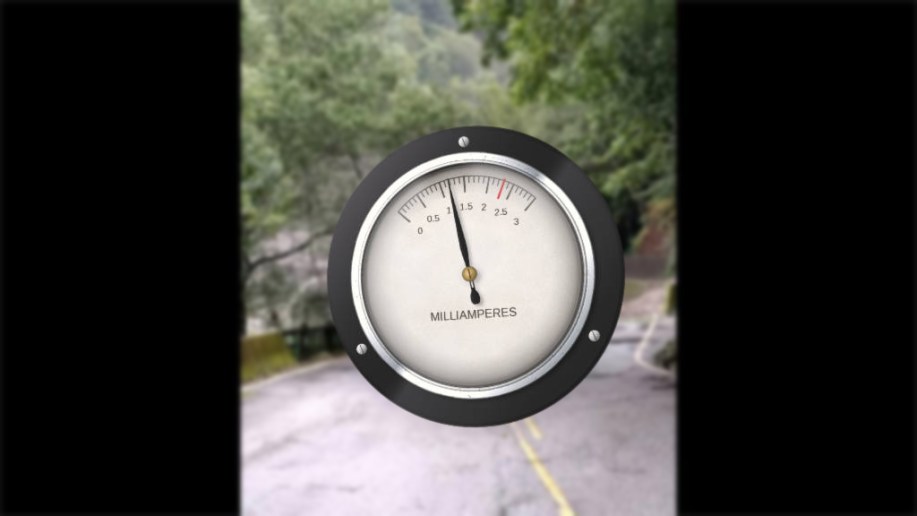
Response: 1.2 mA
